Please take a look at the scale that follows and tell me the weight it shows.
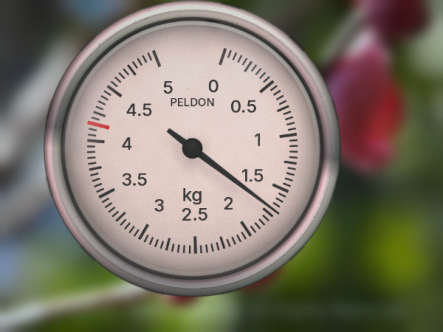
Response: 1.7 kg
